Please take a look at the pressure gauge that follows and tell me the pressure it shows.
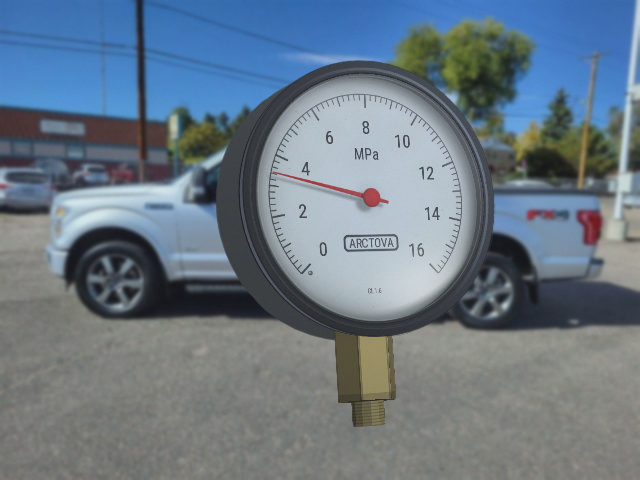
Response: 3.4 MPa
